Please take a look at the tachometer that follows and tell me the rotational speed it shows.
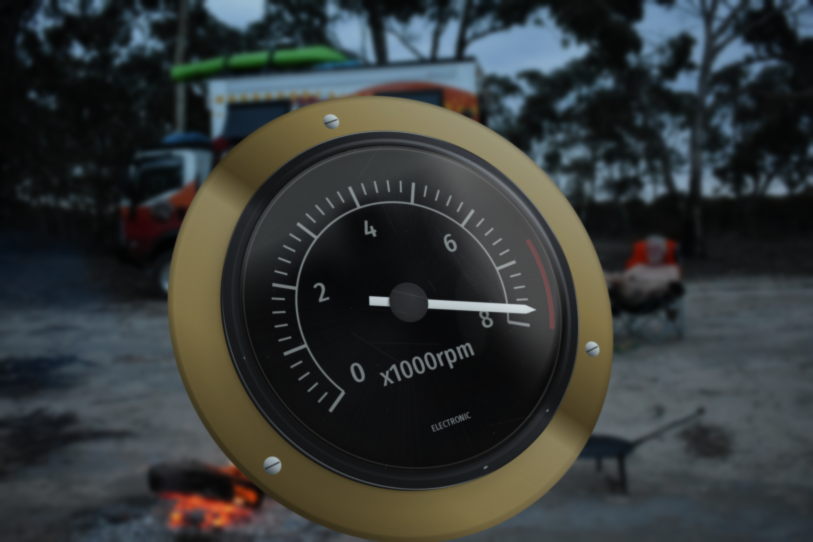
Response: 7800 rpm
